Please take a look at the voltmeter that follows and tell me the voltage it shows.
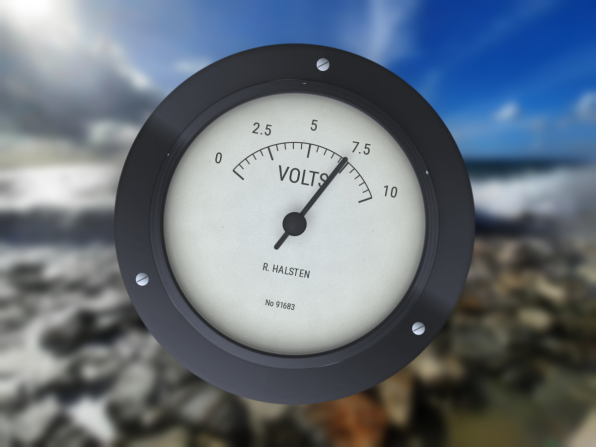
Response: 7.25 V
